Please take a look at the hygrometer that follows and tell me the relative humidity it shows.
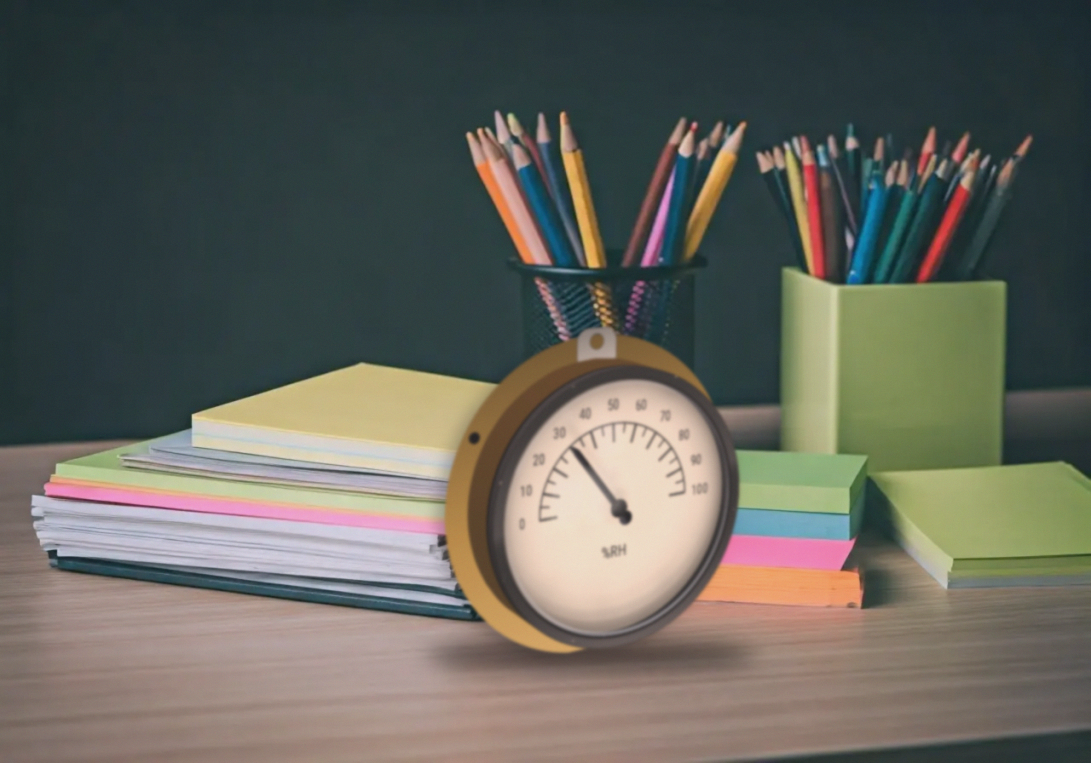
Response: 30 %
